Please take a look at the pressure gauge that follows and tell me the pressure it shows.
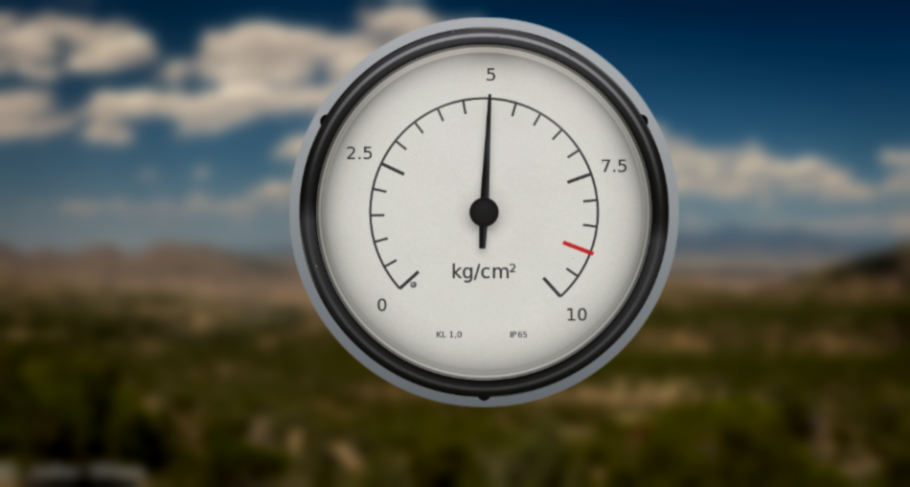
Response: 5 kg/cm²
